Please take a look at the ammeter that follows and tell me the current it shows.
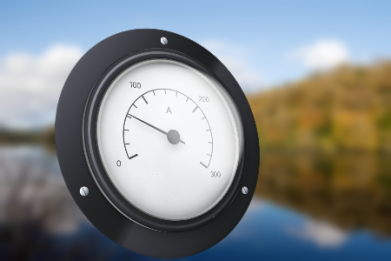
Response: 60 A
